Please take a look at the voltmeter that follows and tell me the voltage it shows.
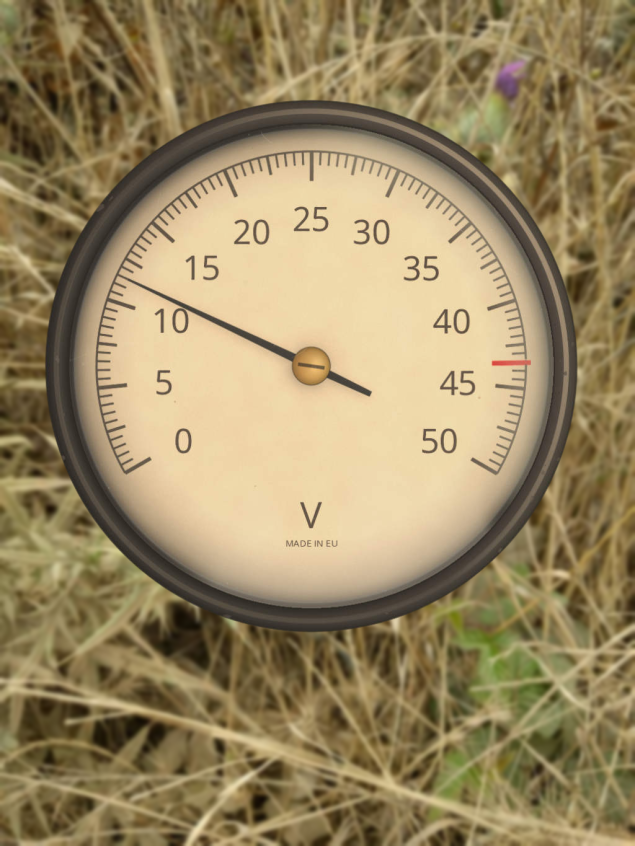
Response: 11.5 V
